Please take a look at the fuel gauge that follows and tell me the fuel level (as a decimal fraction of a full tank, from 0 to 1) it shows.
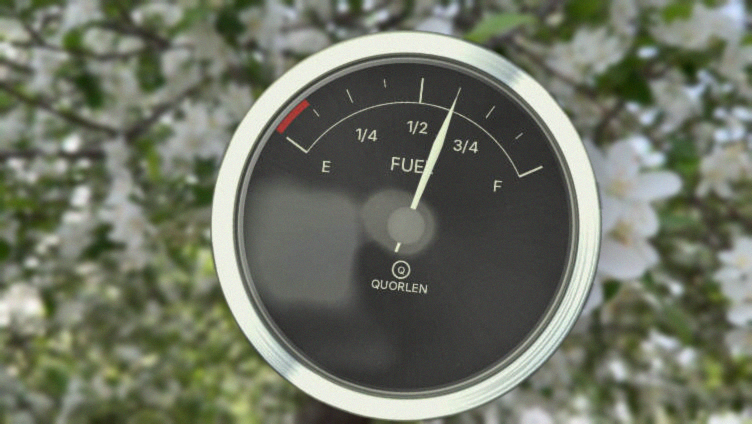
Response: 0.625
